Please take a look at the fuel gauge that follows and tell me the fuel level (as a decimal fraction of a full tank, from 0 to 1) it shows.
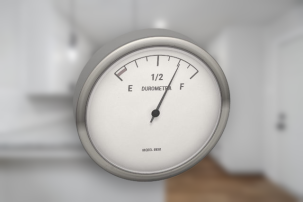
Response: 0.75
